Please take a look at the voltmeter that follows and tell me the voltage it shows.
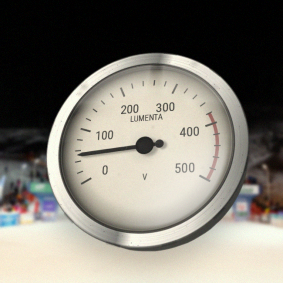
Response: 50 V
